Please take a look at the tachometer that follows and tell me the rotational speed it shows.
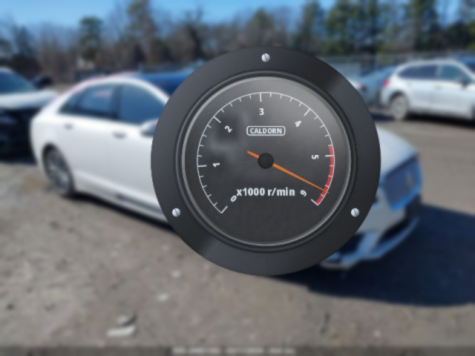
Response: 5700 rpm
